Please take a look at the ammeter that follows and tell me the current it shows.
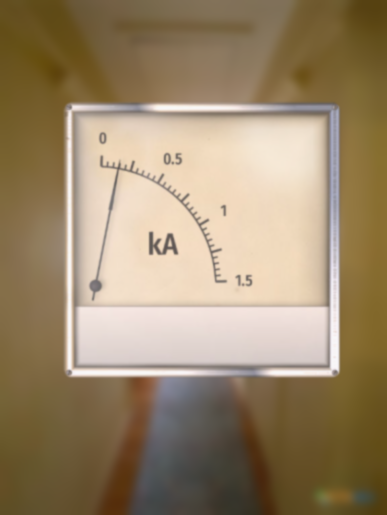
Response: 0.15 kA
